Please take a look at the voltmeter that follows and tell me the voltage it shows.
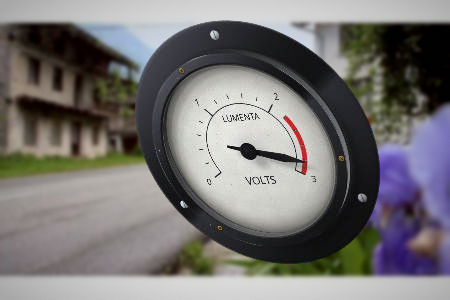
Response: 2.8 V
